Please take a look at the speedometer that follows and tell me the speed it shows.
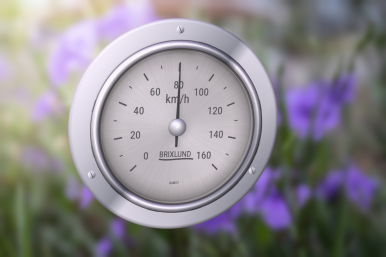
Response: 80 km/h
